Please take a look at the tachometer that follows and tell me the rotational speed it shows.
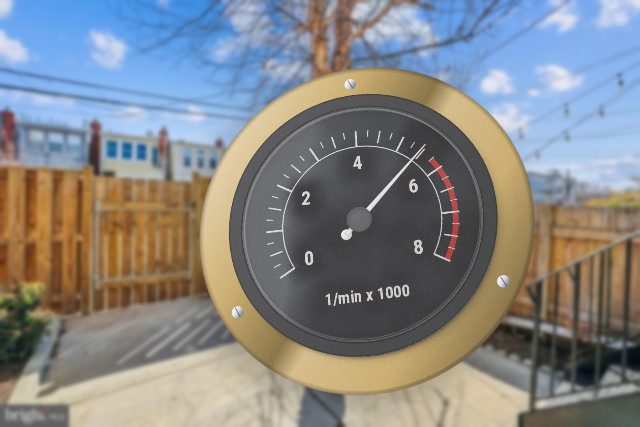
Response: 5500 rpm
